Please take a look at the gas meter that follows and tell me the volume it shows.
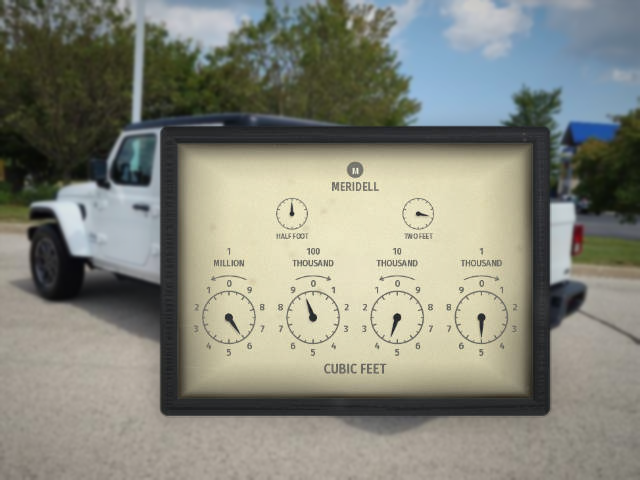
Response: 594500 ft³
